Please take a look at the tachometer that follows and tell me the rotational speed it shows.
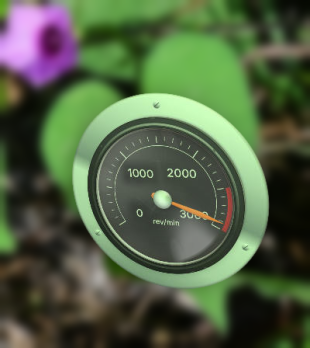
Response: 2900 rpm
